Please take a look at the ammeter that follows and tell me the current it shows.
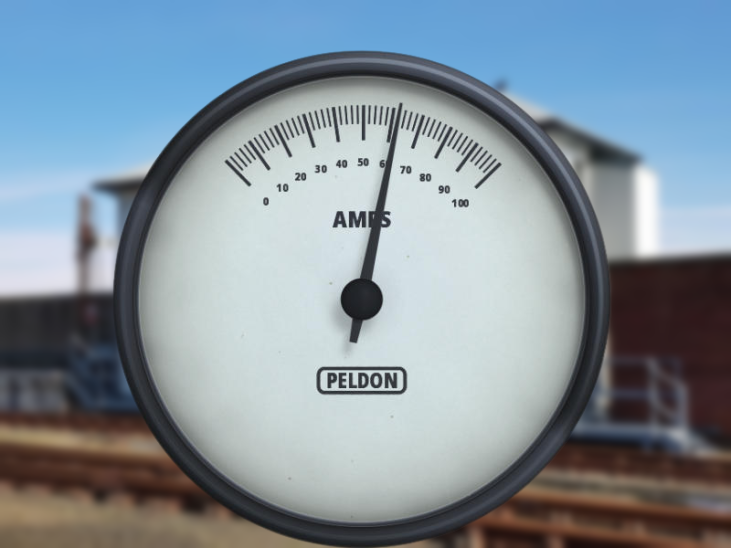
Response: 62 A
